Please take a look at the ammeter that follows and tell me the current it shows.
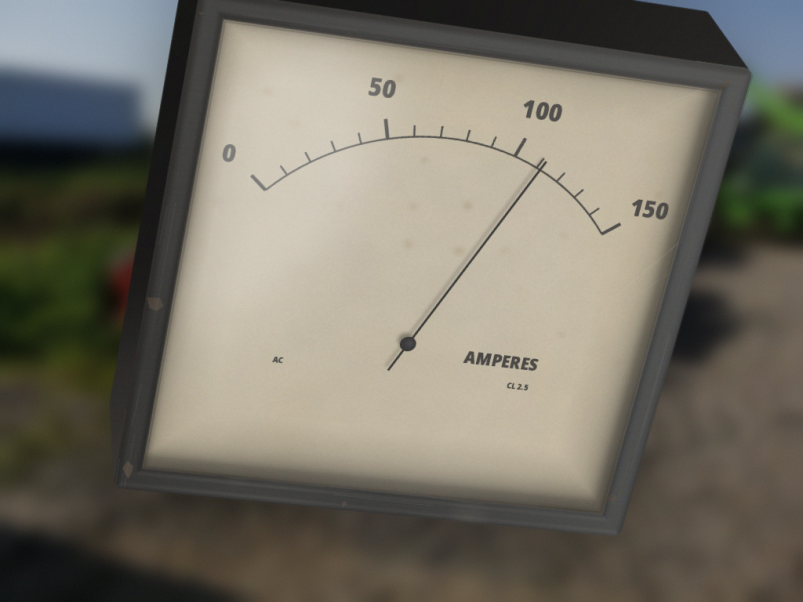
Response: 110 A
